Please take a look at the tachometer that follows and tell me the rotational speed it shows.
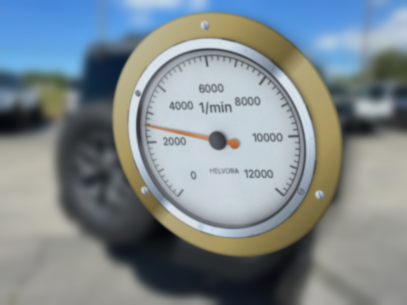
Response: 2600 rpm
